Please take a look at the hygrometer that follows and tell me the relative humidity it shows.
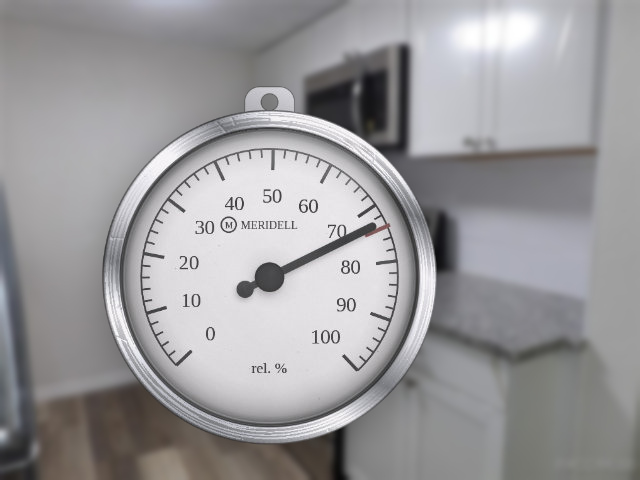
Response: 73 %
